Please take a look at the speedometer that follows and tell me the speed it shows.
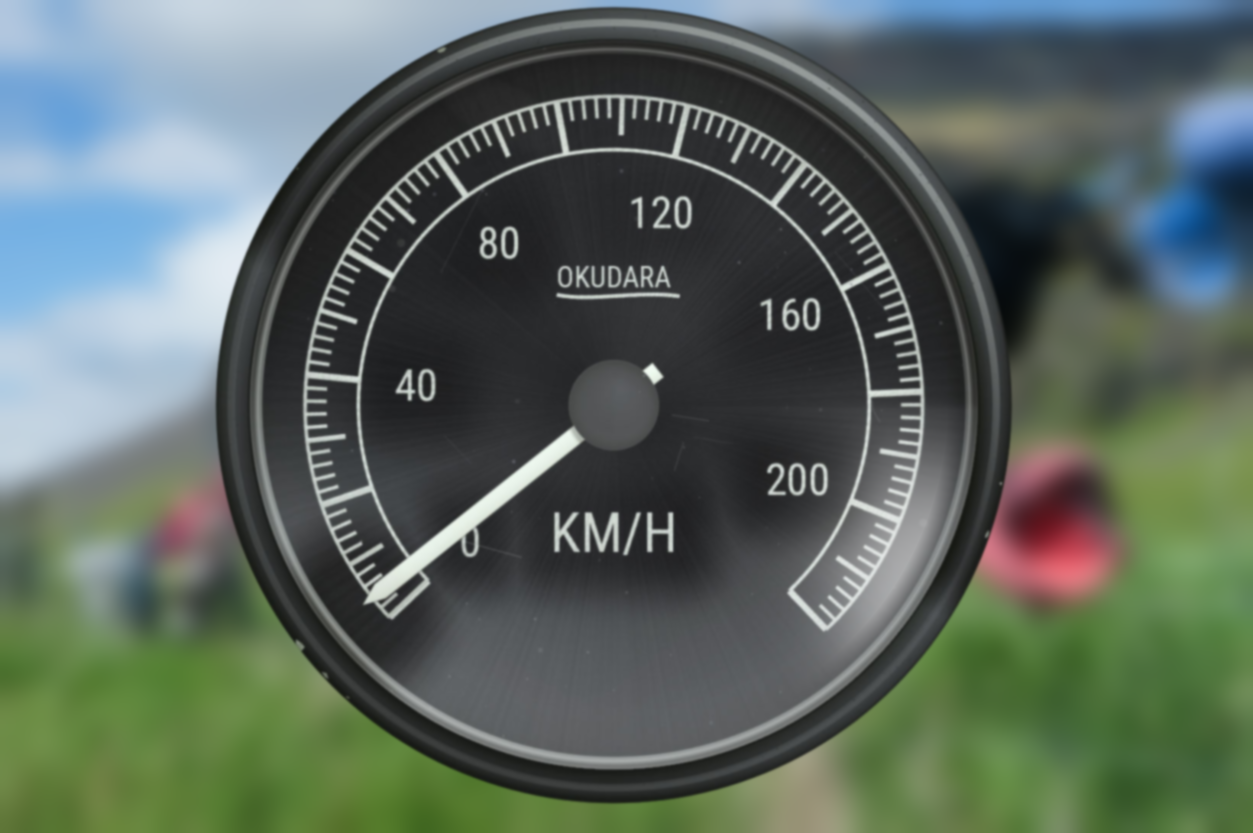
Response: 4 km/h
